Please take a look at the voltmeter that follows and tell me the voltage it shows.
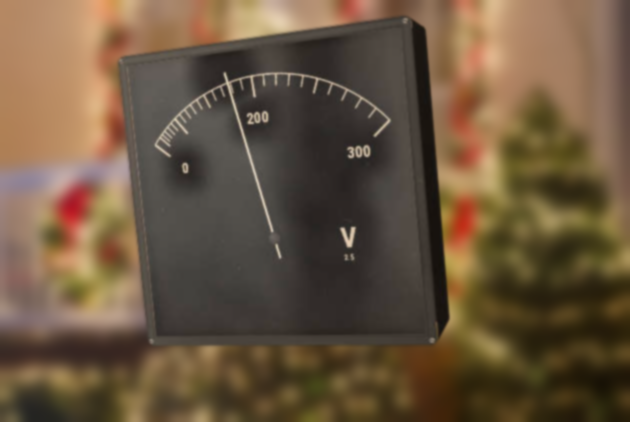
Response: 180 V
